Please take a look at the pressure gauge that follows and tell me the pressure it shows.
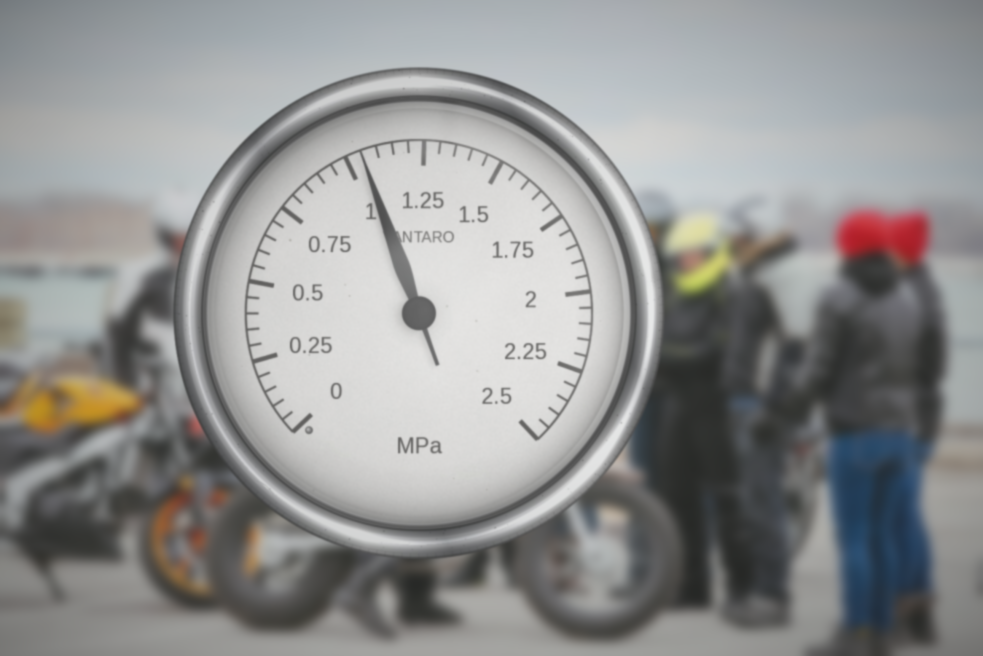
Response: 1.05 MPa
